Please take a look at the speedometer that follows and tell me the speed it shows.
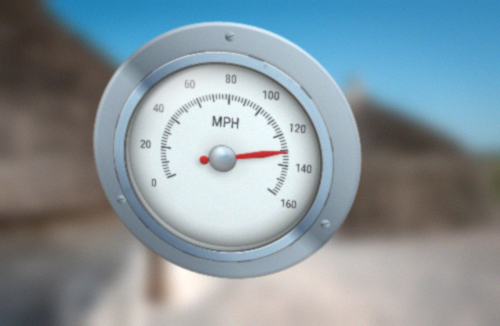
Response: 130 mph
